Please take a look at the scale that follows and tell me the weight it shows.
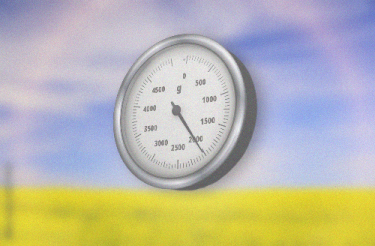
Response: 2000 g
